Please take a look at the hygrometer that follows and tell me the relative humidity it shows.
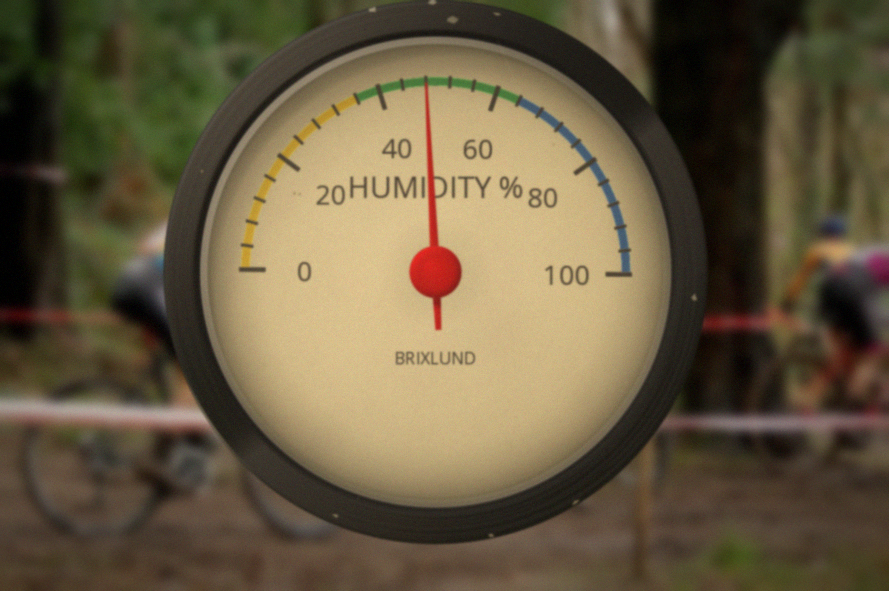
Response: 48 %
